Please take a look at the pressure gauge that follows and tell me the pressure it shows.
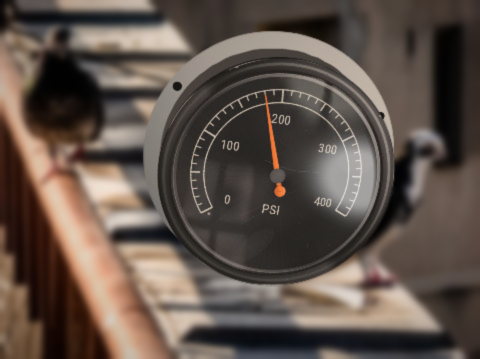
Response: 180 psi
